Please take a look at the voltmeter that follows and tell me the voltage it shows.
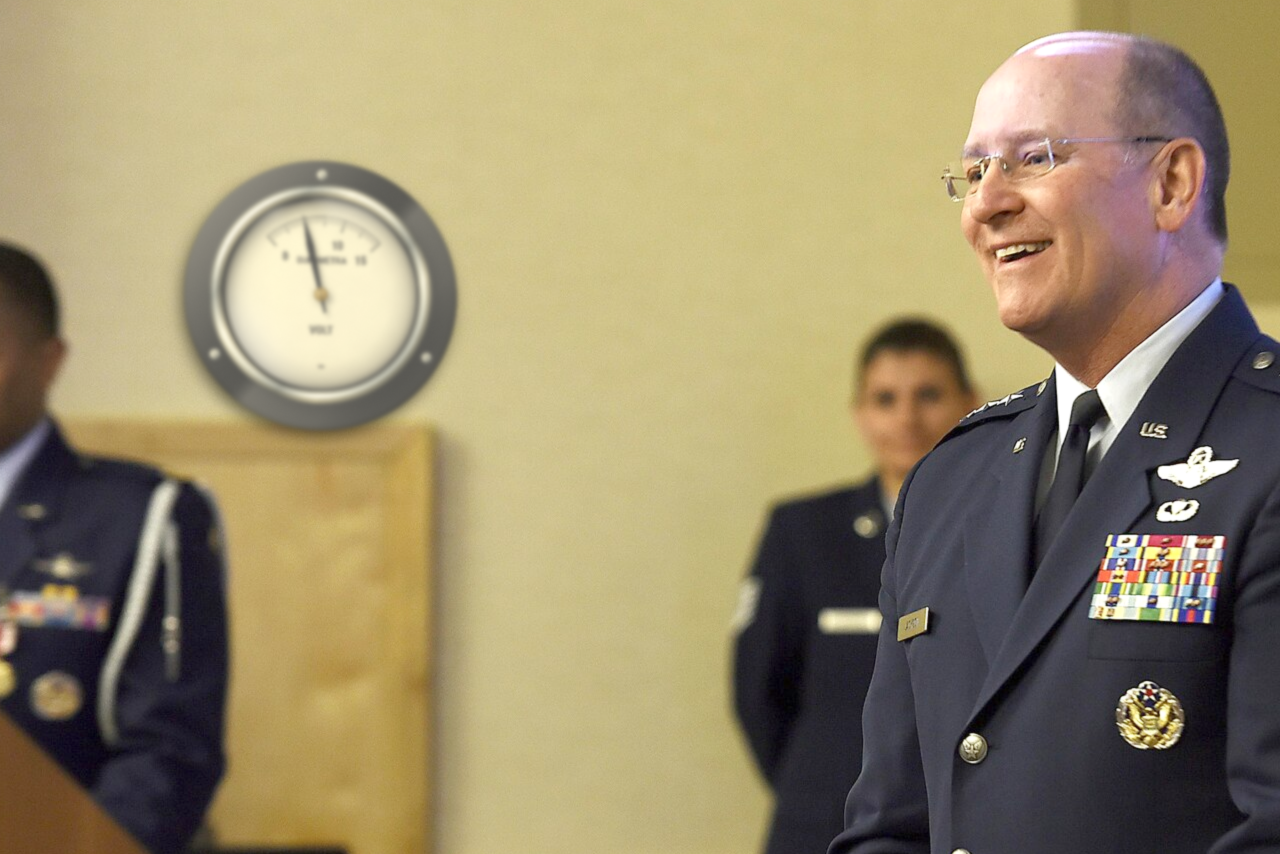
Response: 5 V
